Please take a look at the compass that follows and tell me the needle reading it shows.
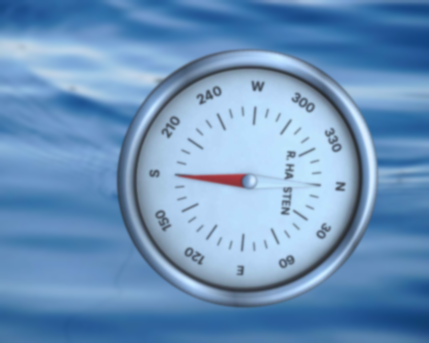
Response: 180 °
